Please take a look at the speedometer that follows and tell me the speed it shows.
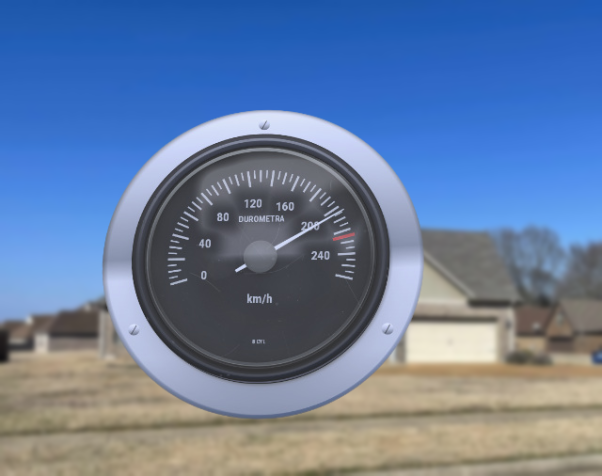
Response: 205 km/h
